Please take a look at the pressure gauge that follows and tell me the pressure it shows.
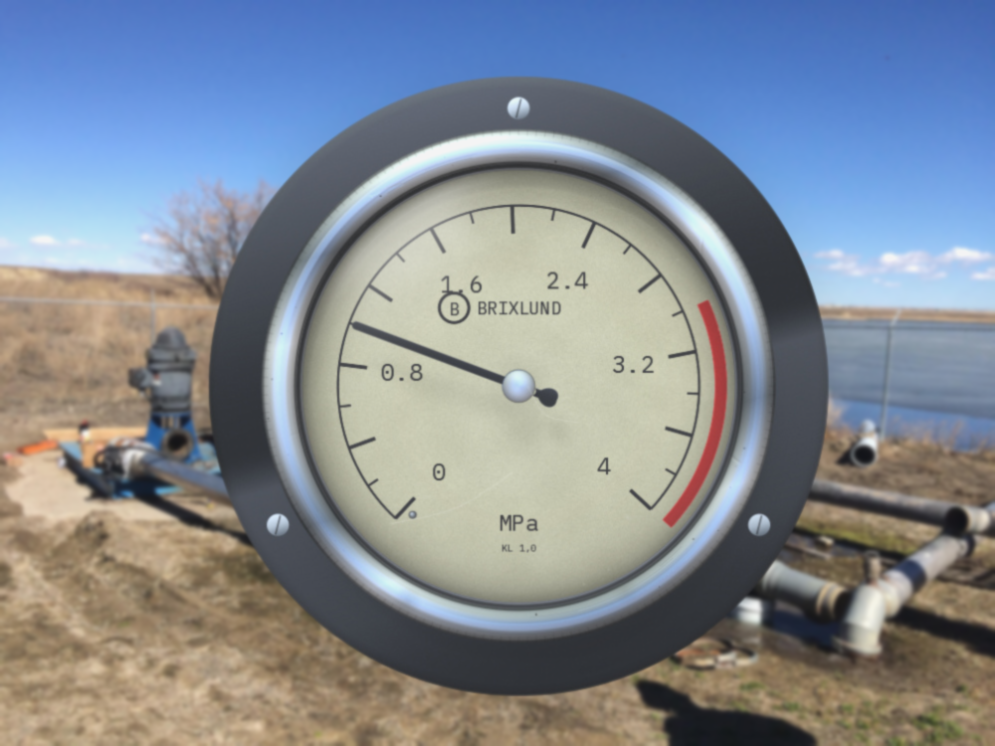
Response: 1 MPa
